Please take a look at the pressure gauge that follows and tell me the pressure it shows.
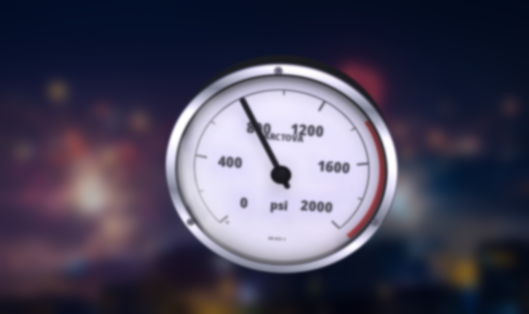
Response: 800 psi
